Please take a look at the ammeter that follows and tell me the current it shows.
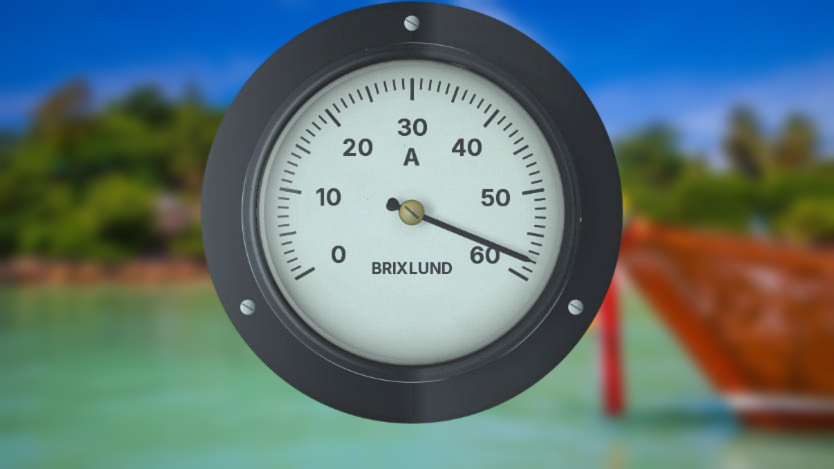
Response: 58 A
